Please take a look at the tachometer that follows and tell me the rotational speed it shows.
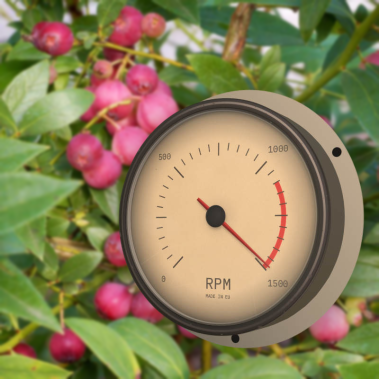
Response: 1475 rpm
